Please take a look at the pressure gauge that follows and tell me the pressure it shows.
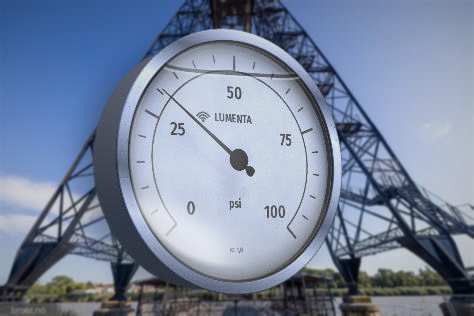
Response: 30 psi
